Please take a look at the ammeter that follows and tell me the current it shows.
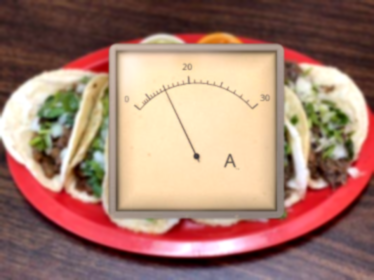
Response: 15 A
